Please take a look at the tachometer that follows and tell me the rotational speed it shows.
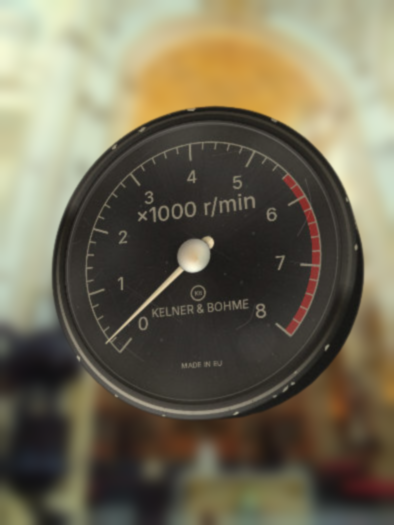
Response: 200 rpm
